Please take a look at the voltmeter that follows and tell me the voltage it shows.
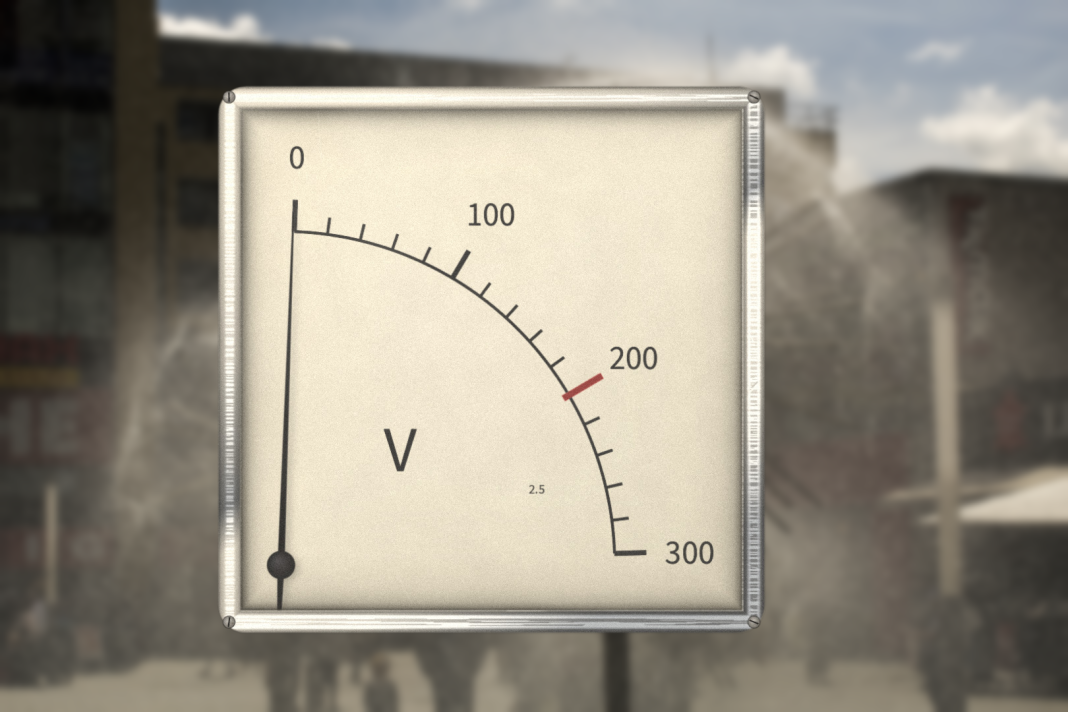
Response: 0 V
